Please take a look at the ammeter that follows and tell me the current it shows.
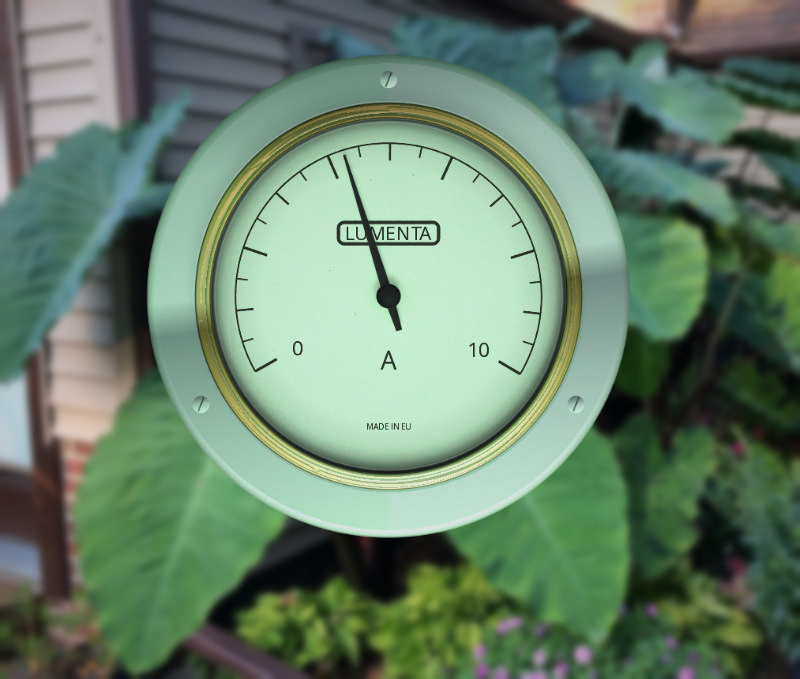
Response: 4.25 A
